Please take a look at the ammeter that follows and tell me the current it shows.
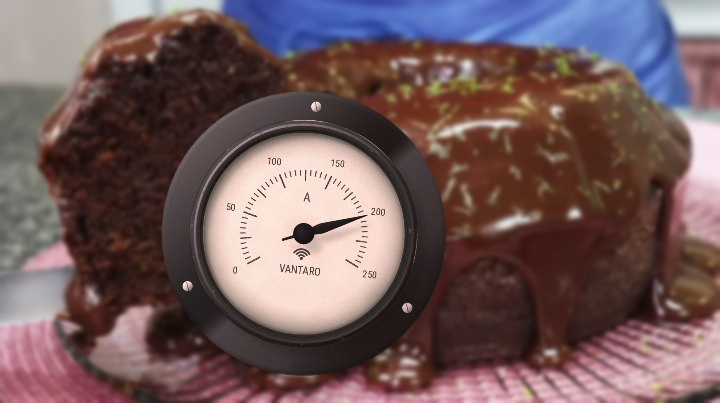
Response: 200 A
